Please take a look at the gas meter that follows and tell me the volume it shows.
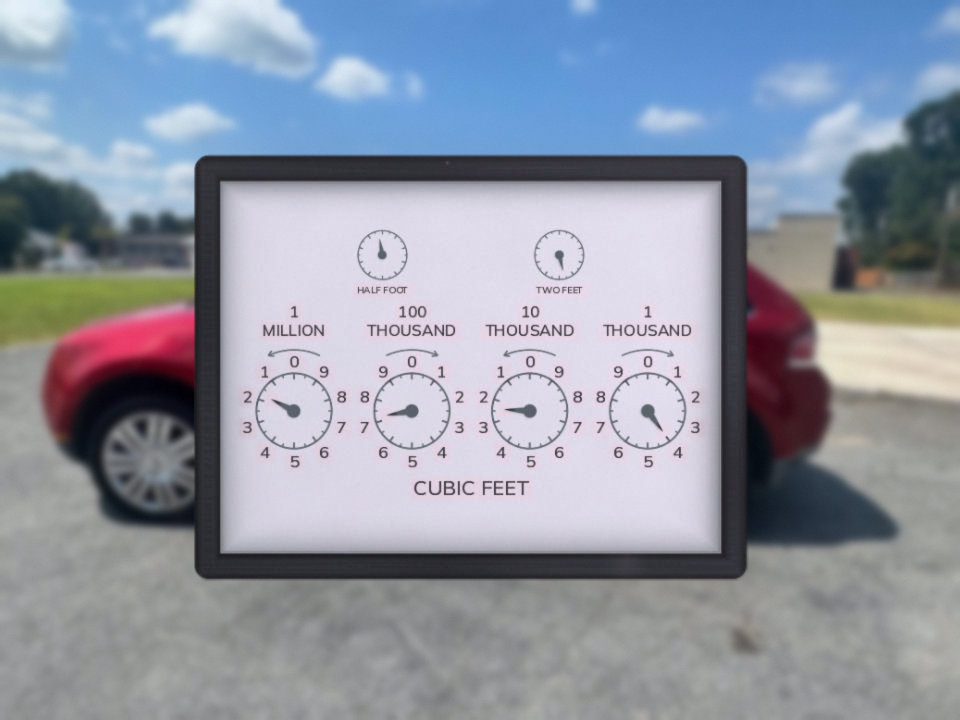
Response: 172400 ft³
